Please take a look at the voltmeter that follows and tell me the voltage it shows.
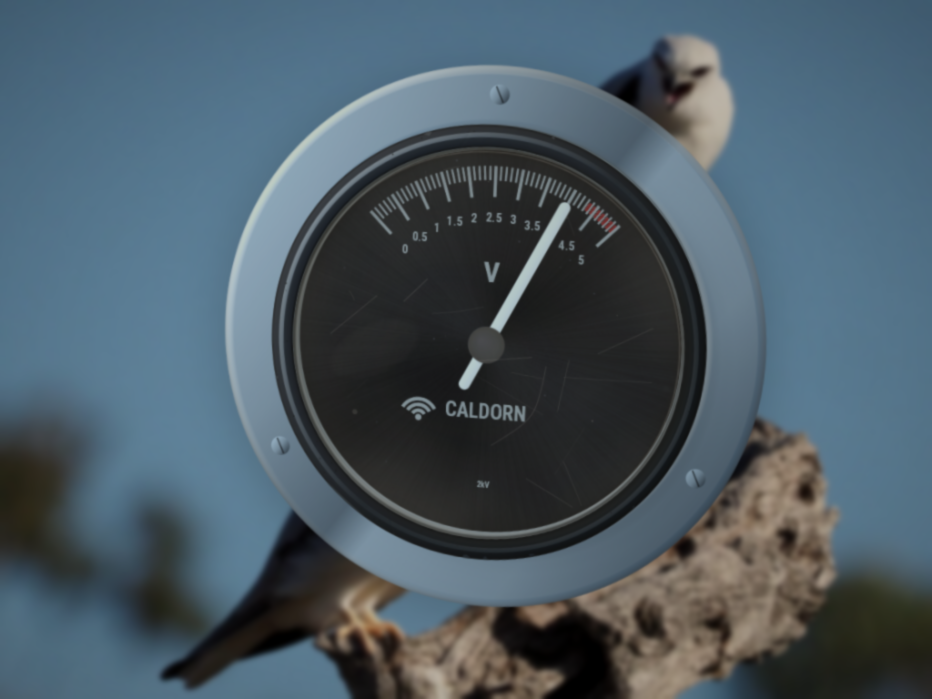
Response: 4 V
